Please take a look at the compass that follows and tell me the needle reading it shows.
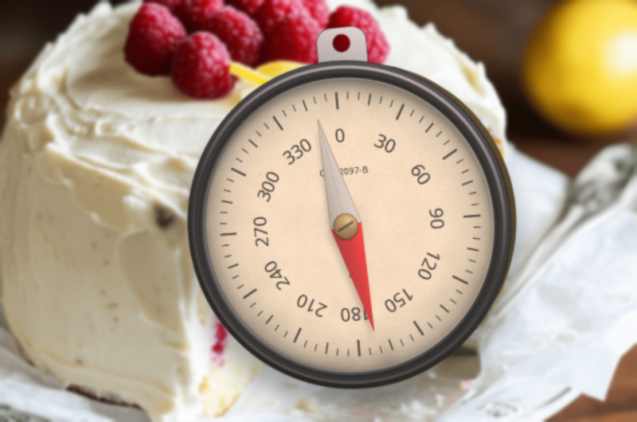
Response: 170 °
